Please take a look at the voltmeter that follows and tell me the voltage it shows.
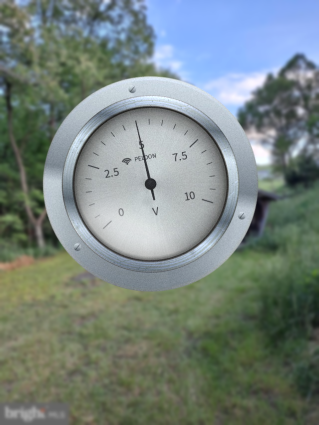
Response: 5 V
